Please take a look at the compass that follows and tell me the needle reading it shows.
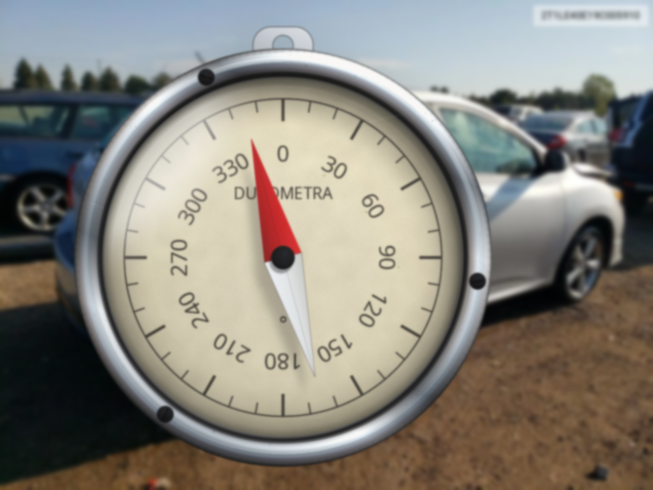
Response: 345 °
